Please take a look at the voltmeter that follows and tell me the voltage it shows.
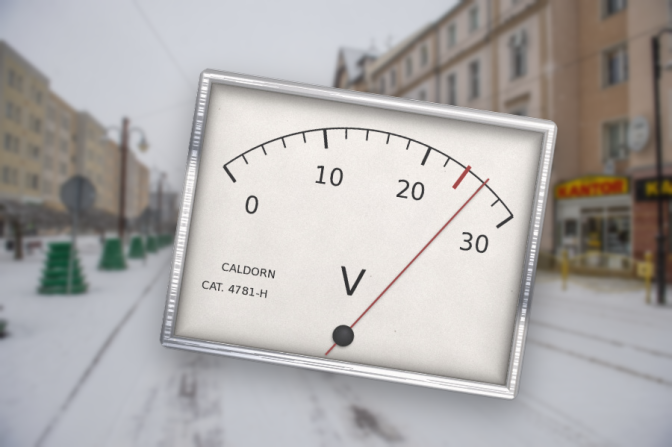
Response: 26 V
